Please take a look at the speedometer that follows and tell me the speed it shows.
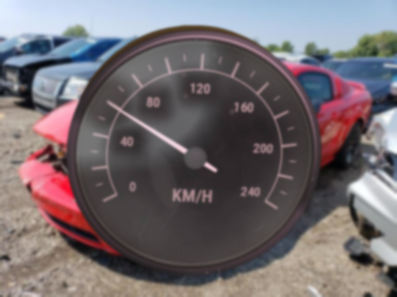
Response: 60 km/h
